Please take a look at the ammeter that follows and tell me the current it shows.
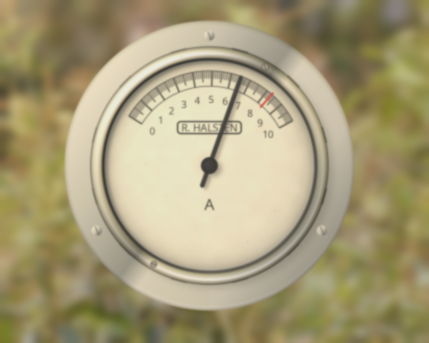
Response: 6.5 A
